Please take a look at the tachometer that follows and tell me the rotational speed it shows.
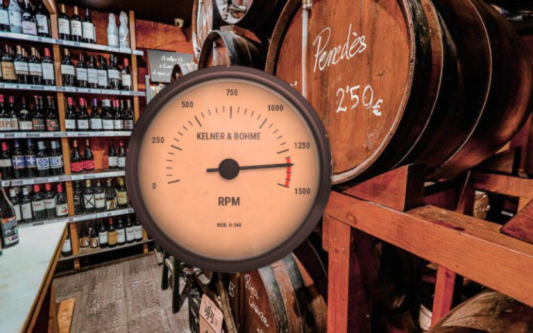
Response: 1350 rpm
